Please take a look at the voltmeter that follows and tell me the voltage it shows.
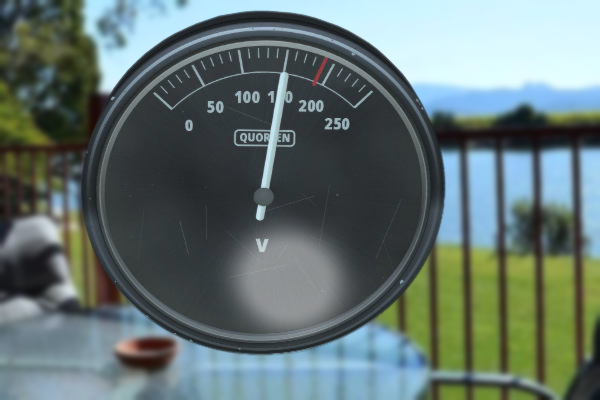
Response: 150 V
